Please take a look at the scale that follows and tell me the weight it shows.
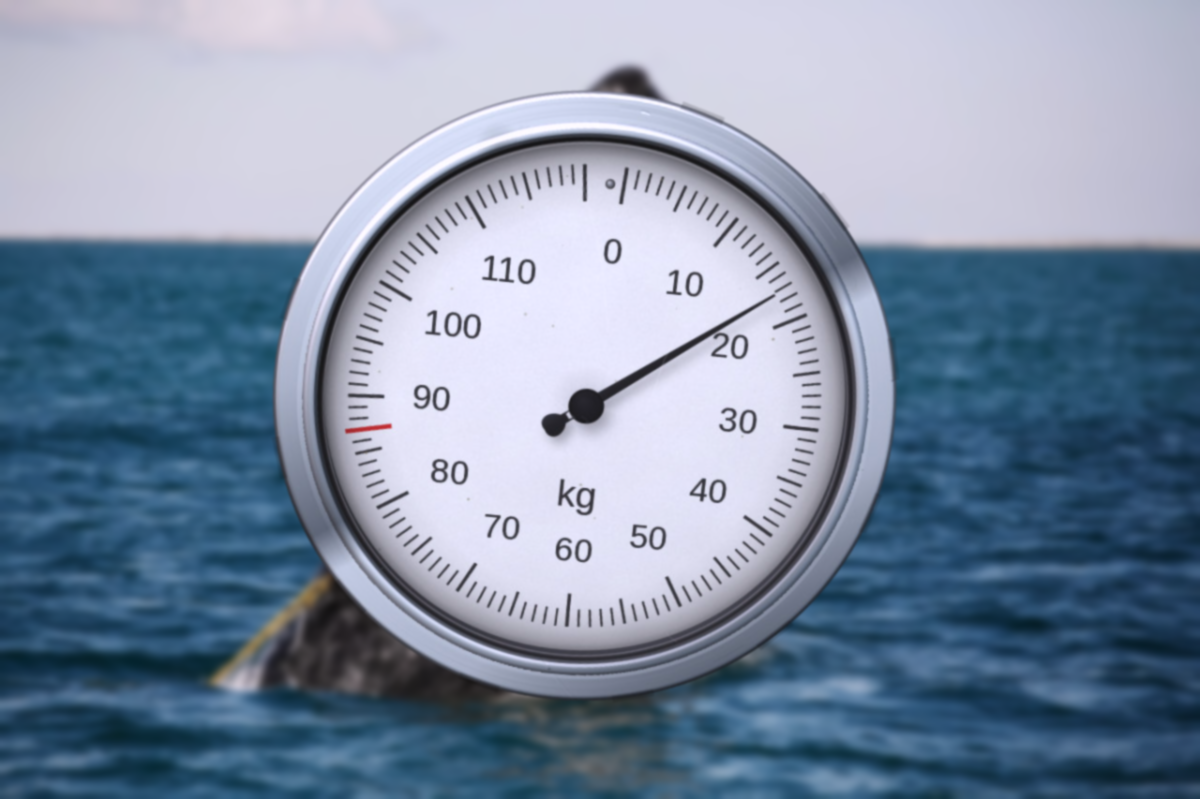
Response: 17 kg
